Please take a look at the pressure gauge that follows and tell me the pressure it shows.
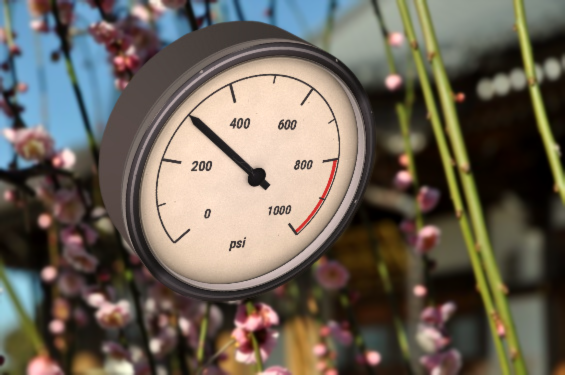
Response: 300 psi
